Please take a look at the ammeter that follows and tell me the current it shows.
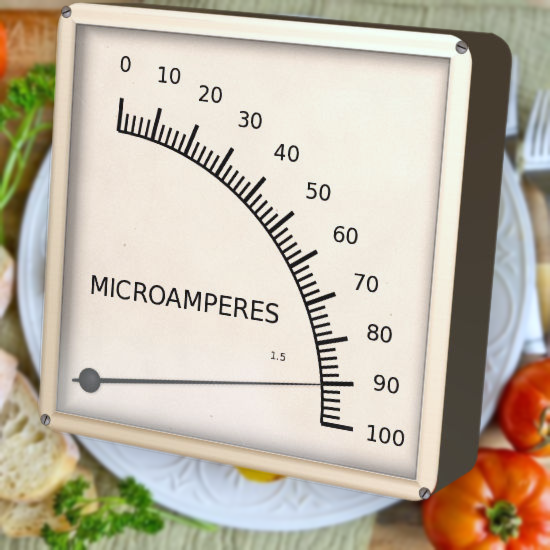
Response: 90 µA
